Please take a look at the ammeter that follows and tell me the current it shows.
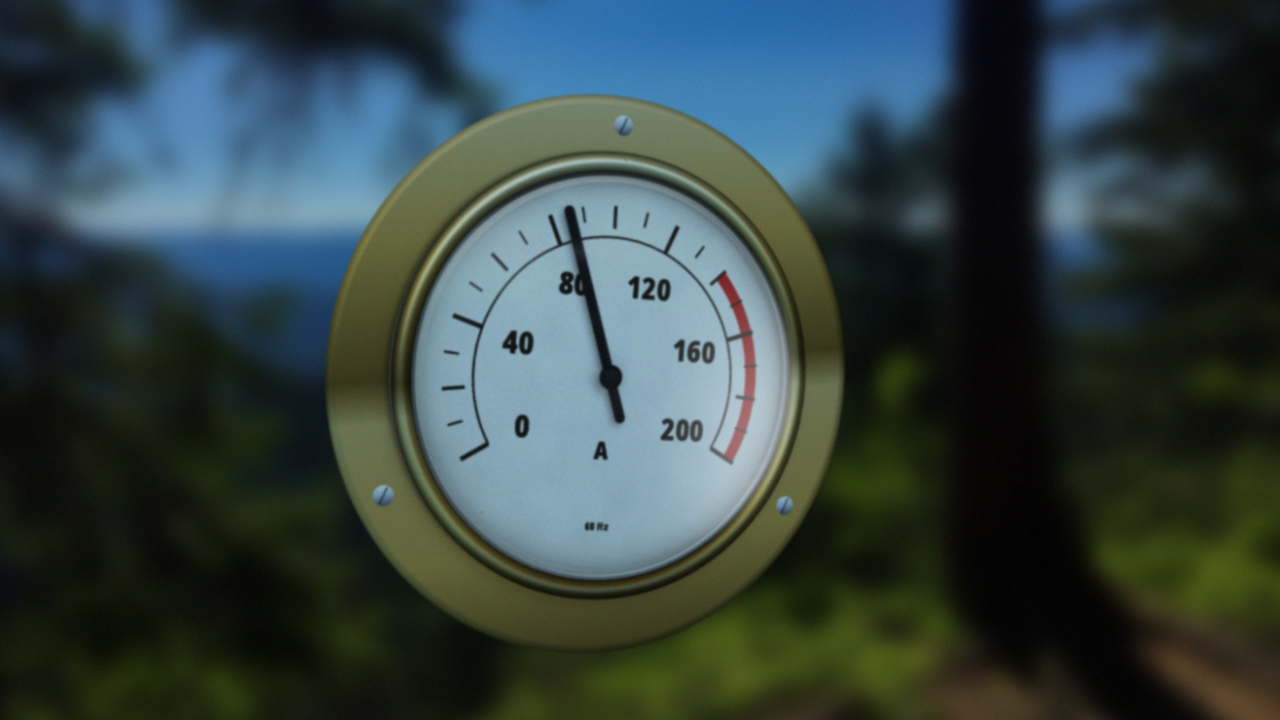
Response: 85 A
